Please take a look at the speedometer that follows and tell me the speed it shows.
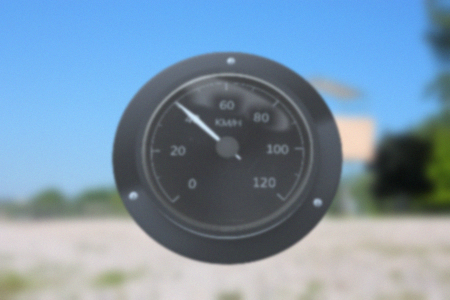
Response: 40 km/h
